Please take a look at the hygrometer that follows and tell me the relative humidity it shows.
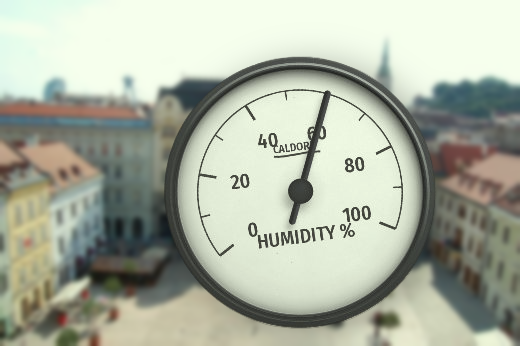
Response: 60 %
